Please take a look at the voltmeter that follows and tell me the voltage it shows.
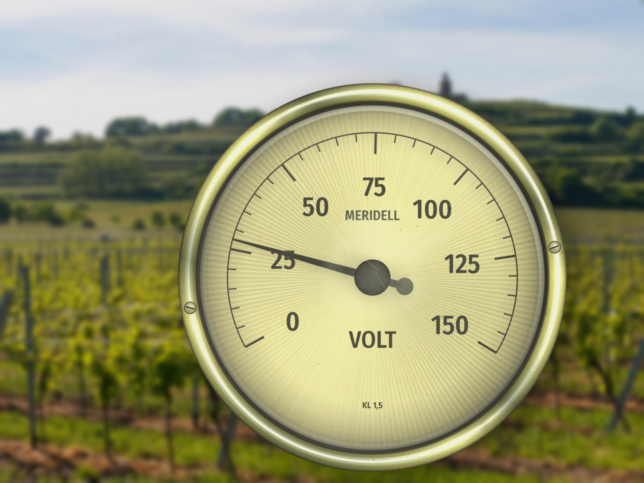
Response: 27.5 V
